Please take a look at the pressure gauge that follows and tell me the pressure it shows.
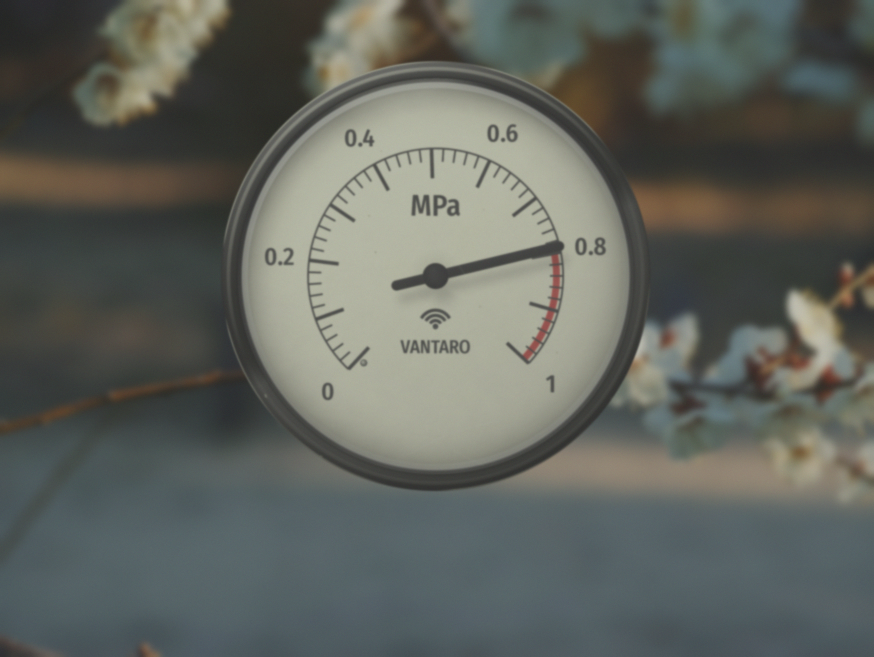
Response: 0.79 MPa
